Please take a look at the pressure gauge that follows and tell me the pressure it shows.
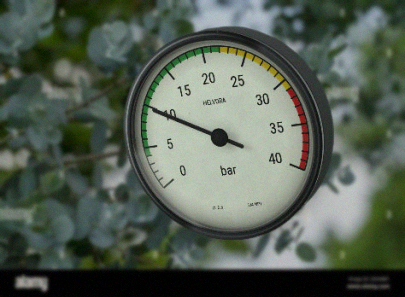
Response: 10 bar
